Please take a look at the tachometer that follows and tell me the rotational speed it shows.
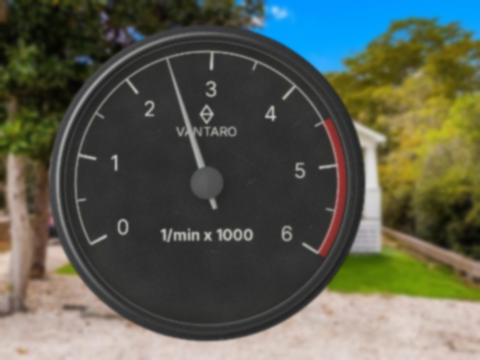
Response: 2500 rpm
